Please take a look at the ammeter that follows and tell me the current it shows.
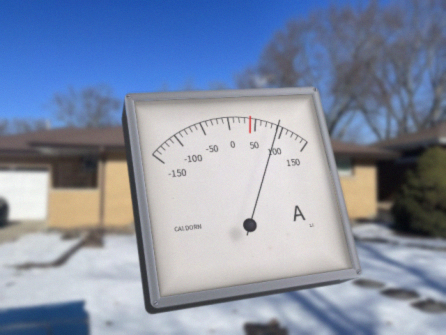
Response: 90 A
